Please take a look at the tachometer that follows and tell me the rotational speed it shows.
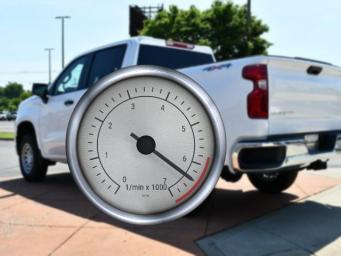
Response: 6400 rpm
